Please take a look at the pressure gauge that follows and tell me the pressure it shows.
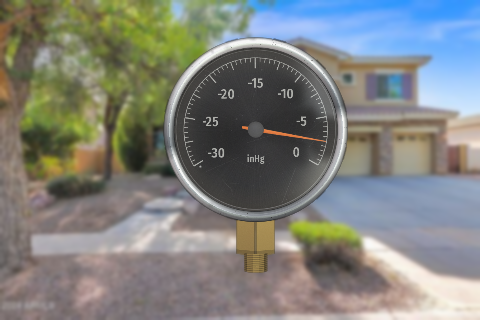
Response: -2.5 inHg
